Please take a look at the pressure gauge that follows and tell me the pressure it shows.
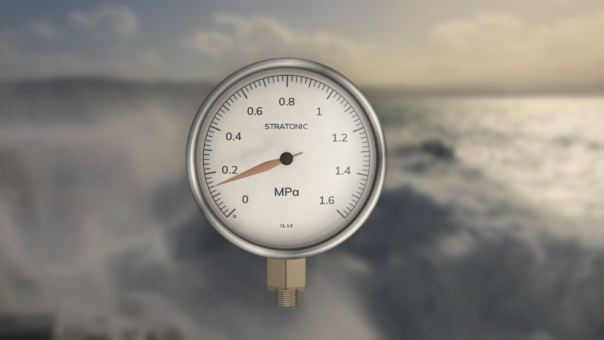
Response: 0.14 MPa
